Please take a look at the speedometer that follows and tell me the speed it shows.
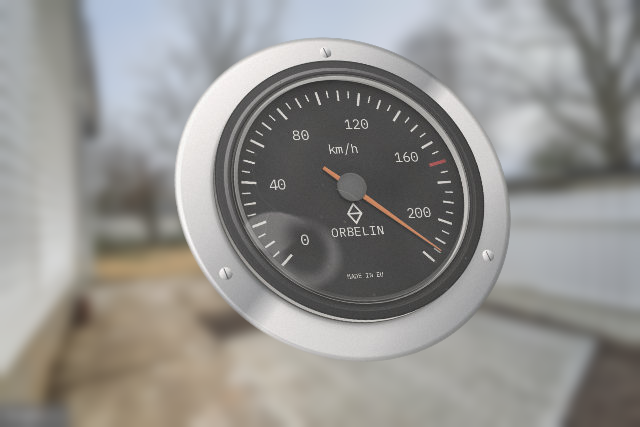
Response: 215 km/h
